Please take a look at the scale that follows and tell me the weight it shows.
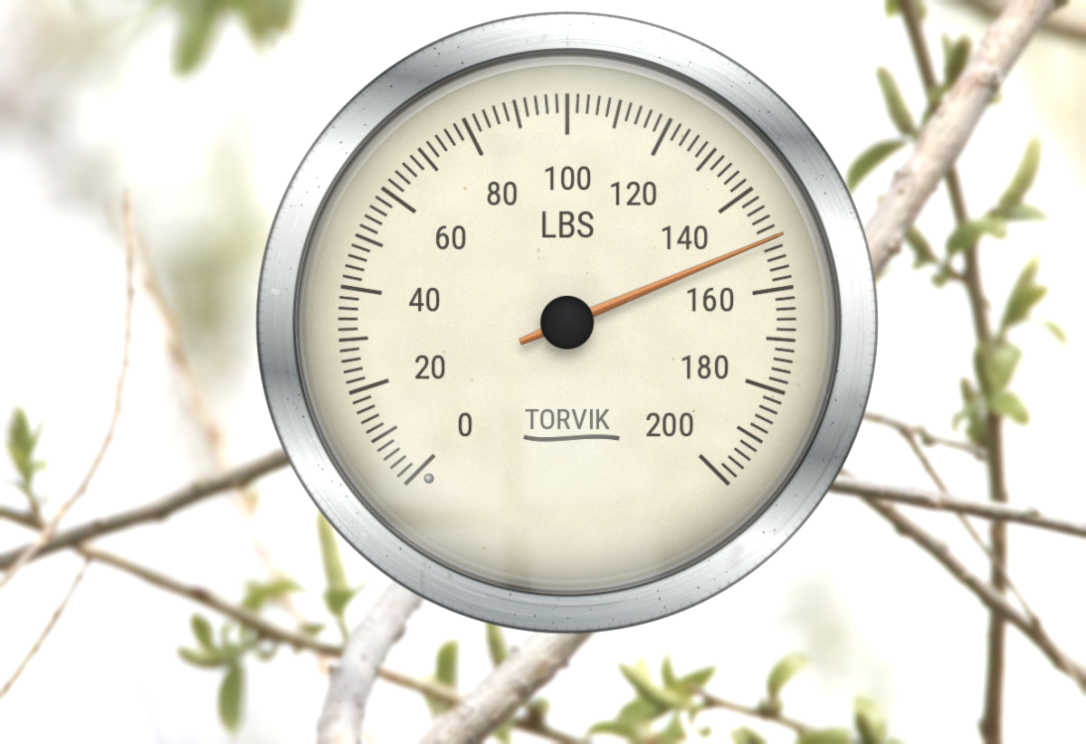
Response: 150 lb
